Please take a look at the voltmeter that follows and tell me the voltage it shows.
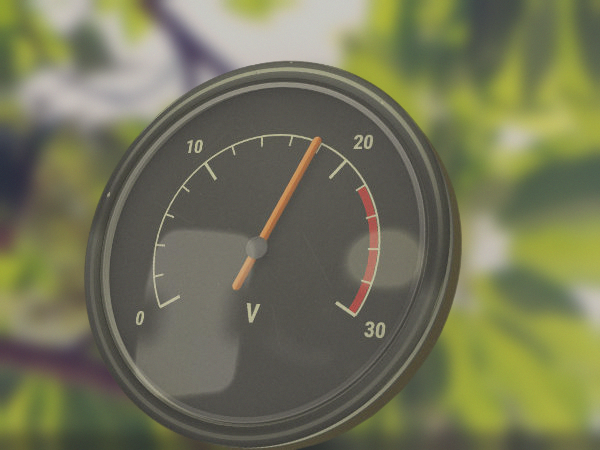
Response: 18 V
